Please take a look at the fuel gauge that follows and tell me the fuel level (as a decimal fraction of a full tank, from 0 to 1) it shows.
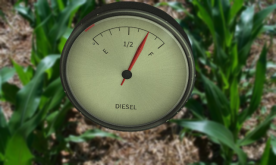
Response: 0.75
